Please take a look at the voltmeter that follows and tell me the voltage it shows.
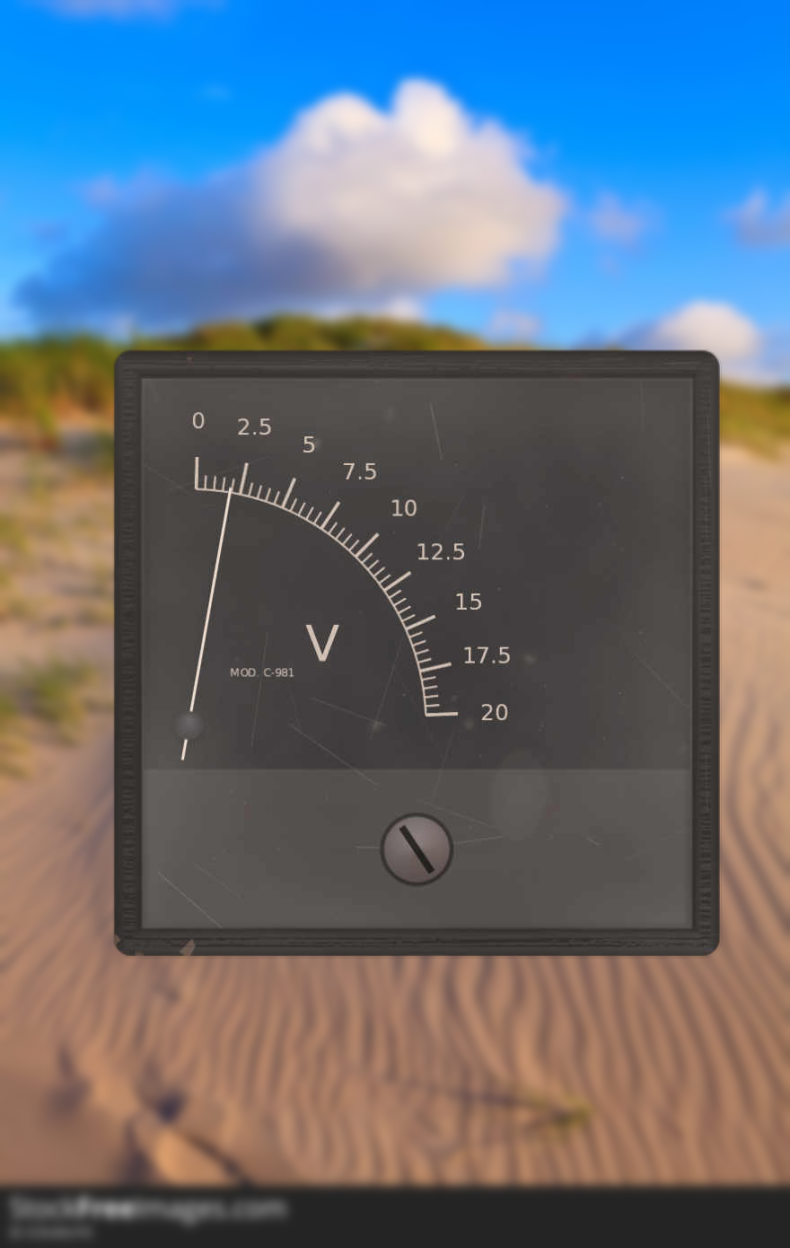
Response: 2 V
